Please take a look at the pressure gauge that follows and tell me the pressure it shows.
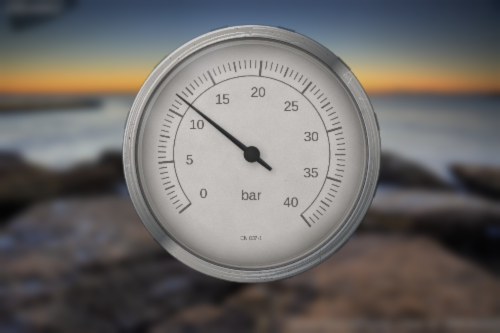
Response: 11.5 bar
